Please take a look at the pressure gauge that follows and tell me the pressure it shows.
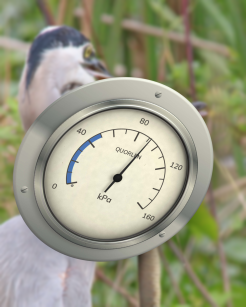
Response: 90 kPa
